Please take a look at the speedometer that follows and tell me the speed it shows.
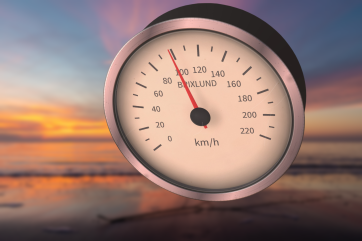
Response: 100 km/h
